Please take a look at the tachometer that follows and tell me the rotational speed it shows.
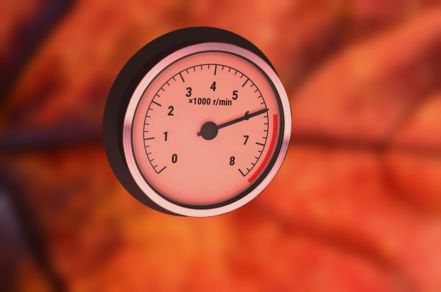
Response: 6000 rpm
